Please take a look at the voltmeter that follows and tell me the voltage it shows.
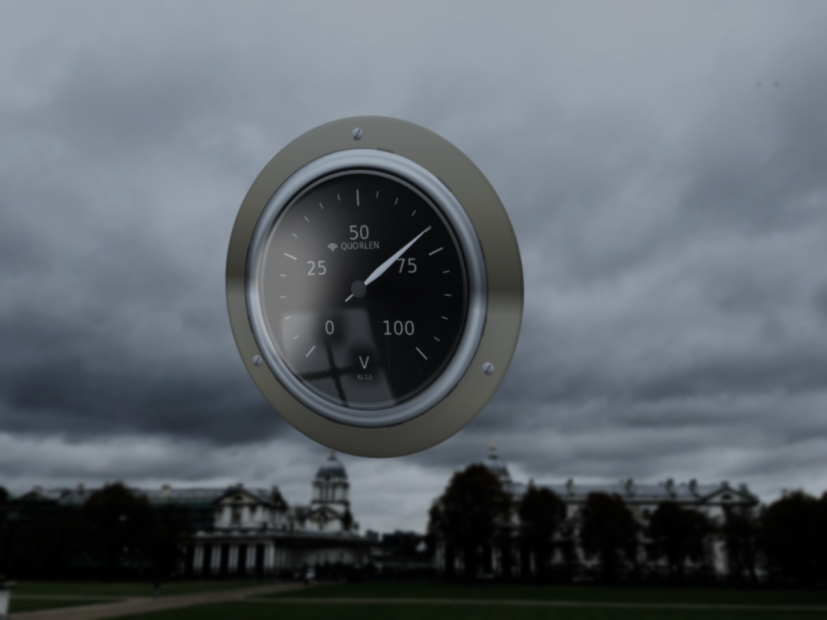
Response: 70 V
